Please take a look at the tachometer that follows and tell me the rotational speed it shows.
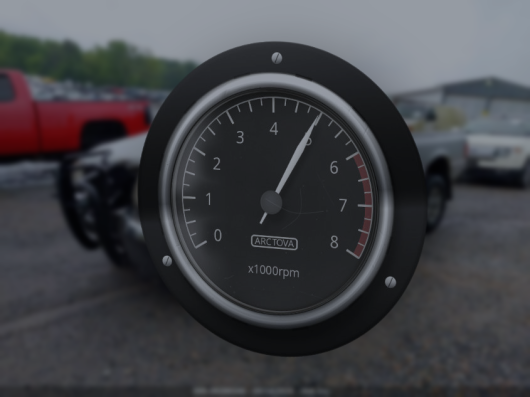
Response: 5000 rpm
